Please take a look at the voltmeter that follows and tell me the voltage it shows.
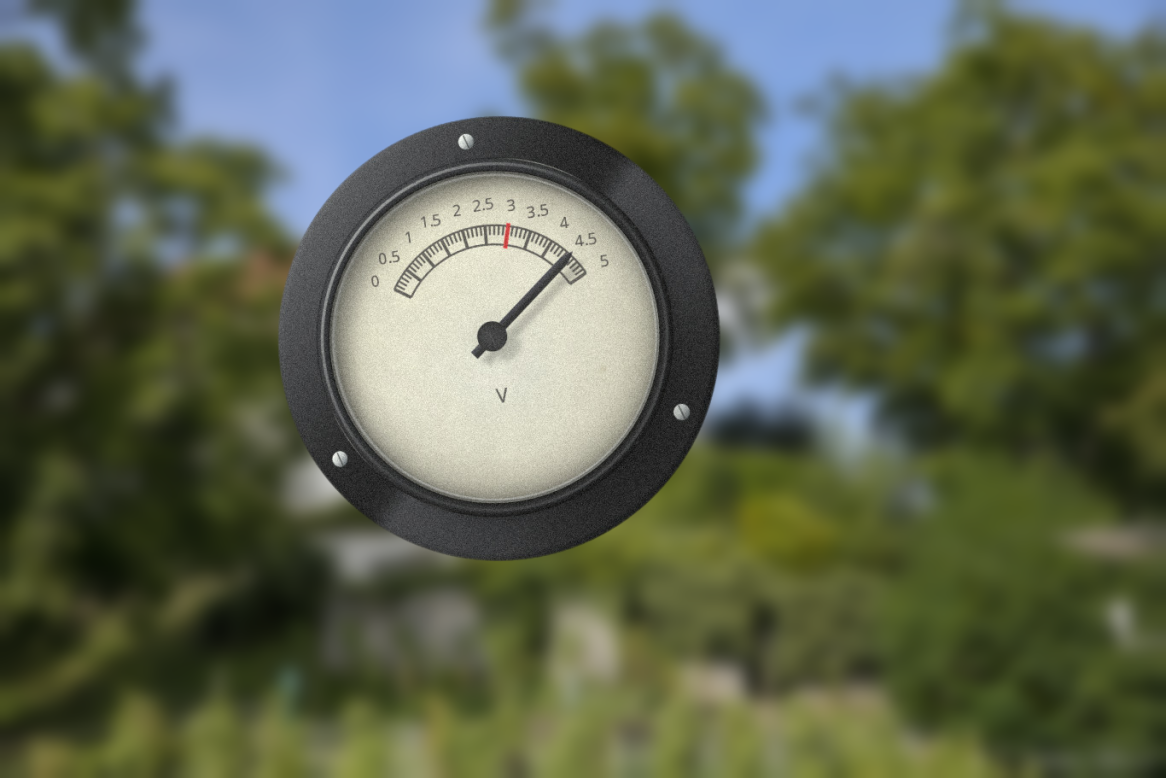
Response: 4.5 V
